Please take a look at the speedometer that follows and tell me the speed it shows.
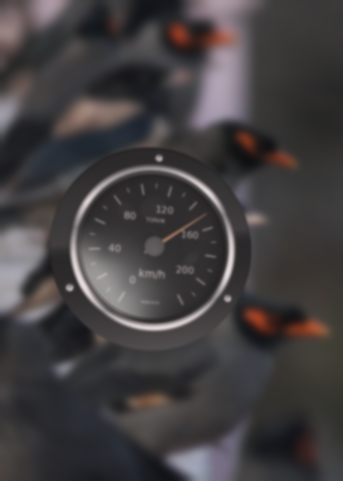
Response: 150 km/h
